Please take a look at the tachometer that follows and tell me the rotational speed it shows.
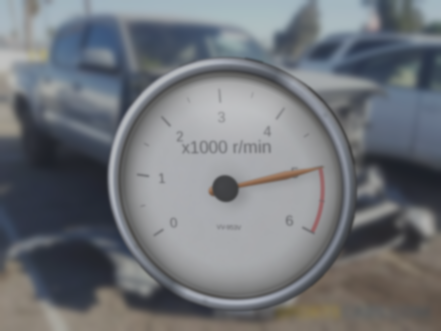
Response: 5000 rpm
